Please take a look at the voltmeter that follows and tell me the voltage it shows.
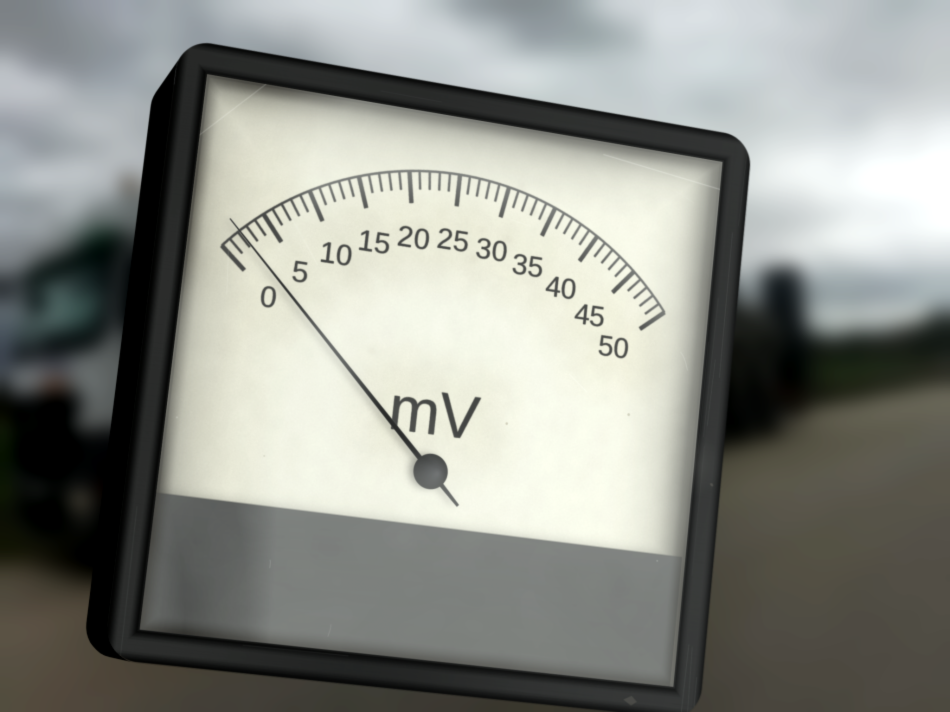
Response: 2 mV
